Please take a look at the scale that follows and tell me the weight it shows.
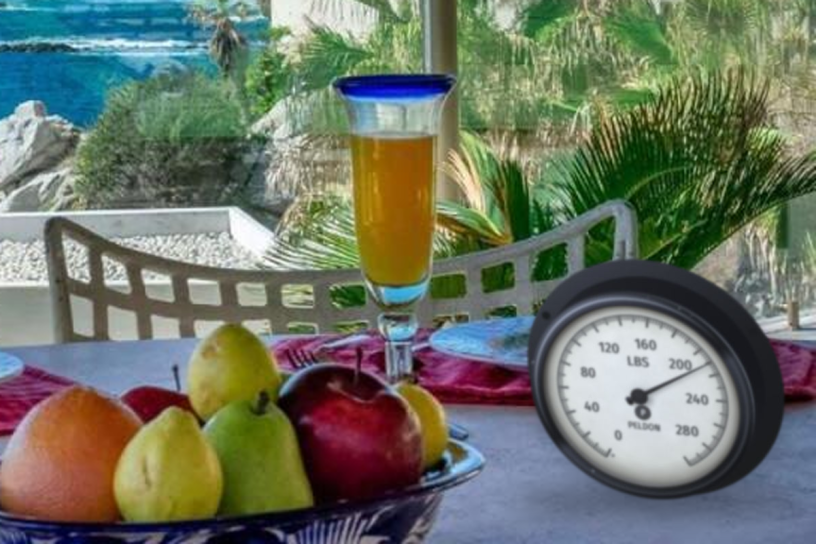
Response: 210 lb
